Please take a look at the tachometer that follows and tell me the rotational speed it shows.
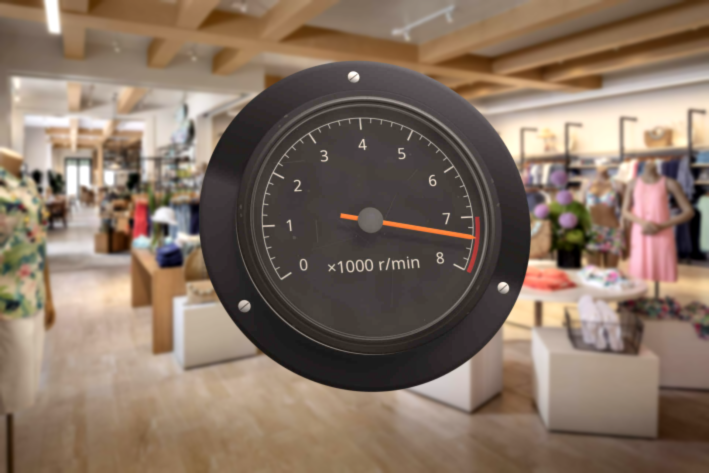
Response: 7400 rpm
